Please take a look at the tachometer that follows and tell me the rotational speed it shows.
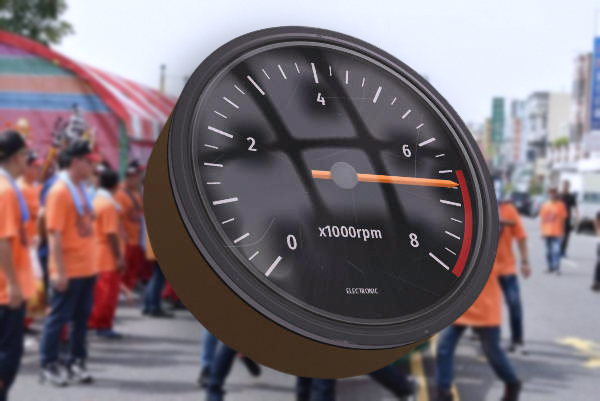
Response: 6750 rpm
